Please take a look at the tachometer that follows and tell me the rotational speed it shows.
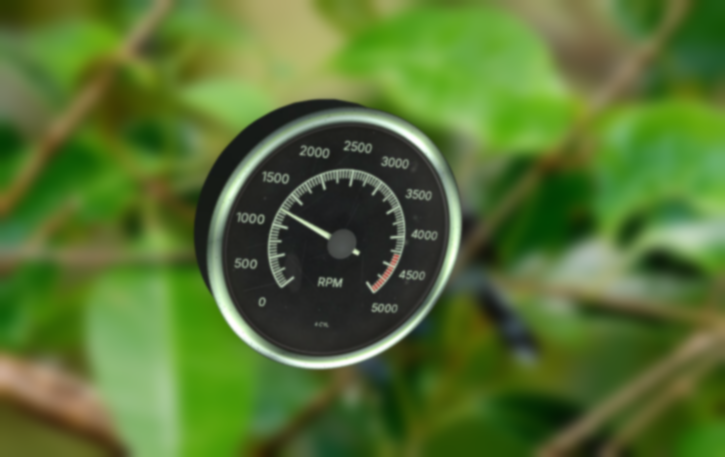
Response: 1250 rpm
